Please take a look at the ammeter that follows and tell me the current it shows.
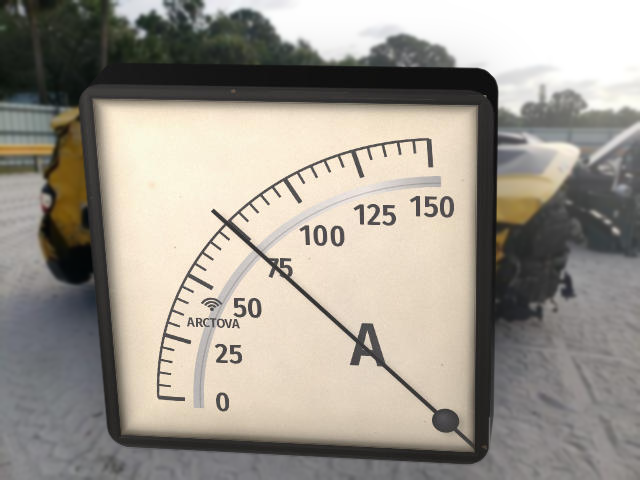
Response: 75 A
